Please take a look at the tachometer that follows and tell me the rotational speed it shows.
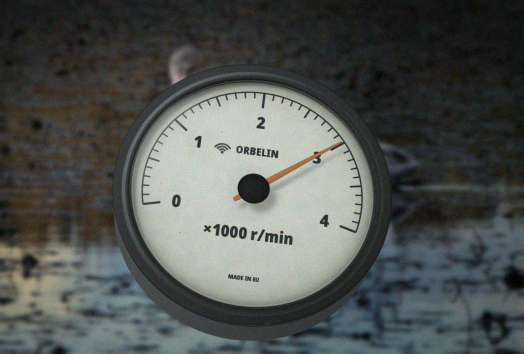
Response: 3000 rpm
